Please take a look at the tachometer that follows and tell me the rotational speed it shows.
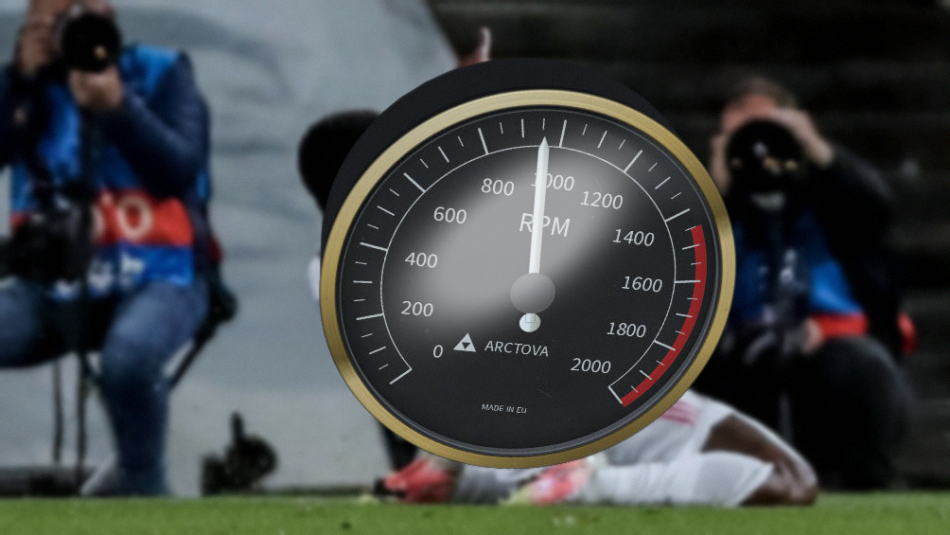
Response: 950 rpm
